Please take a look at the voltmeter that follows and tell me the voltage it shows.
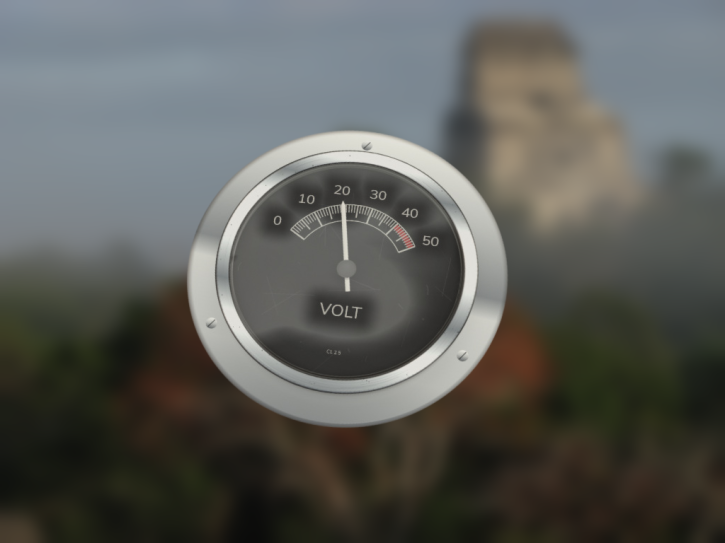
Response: 20 V
